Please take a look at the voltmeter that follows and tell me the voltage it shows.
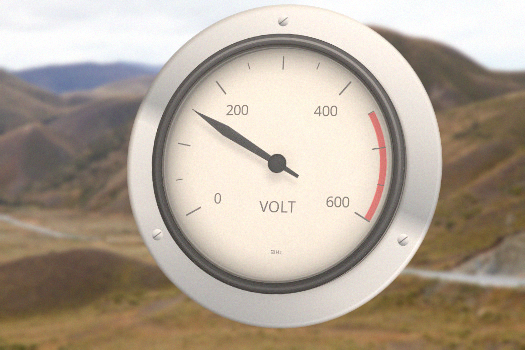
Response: 150 V
